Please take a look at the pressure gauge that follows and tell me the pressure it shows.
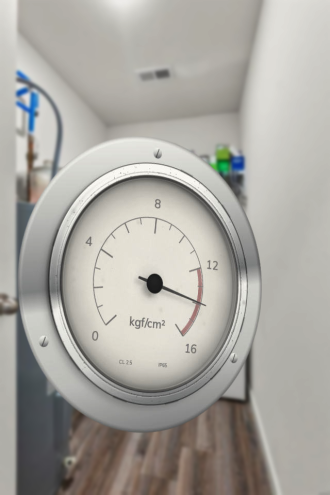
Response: 14 kg/cm²
